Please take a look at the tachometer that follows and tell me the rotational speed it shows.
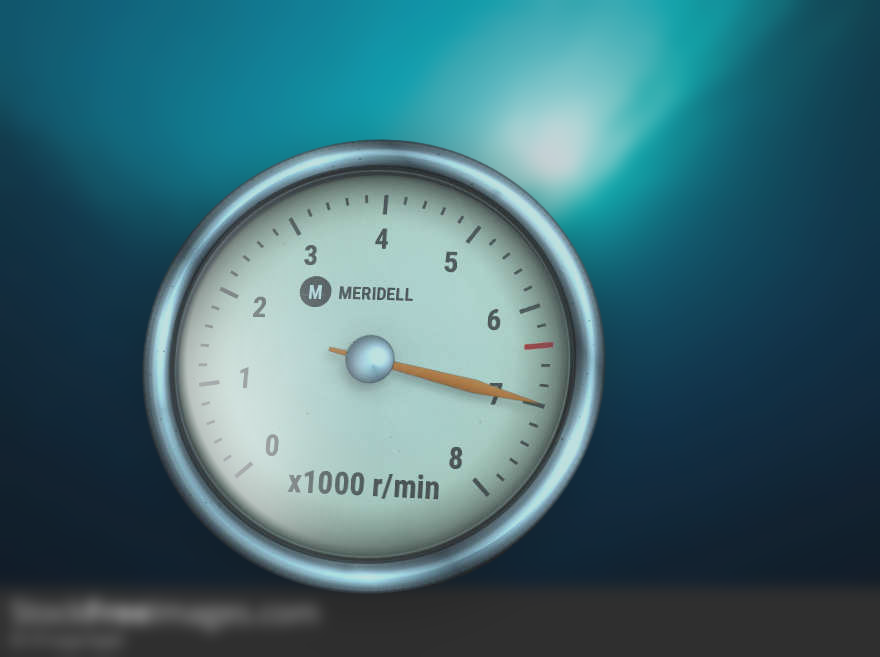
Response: 7000 rpm
